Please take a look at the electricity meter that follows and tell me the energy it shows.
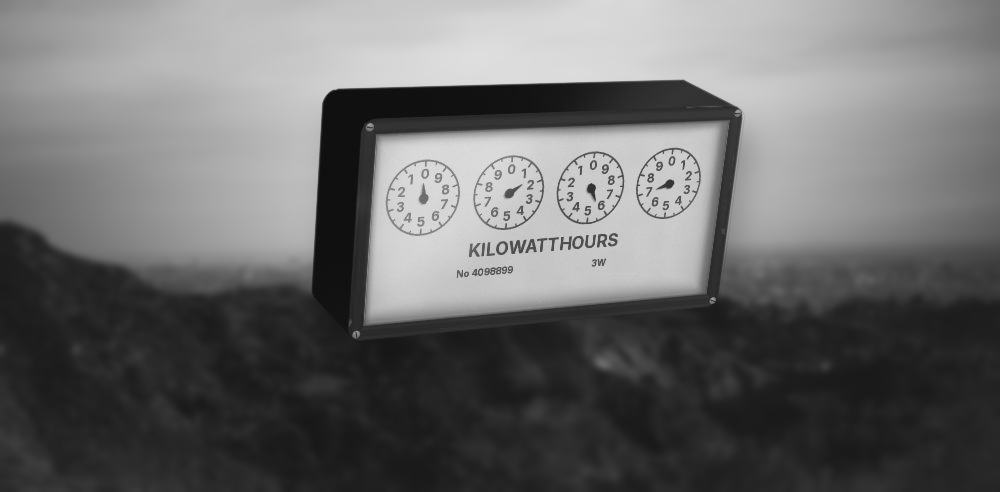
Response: 157 kWh
